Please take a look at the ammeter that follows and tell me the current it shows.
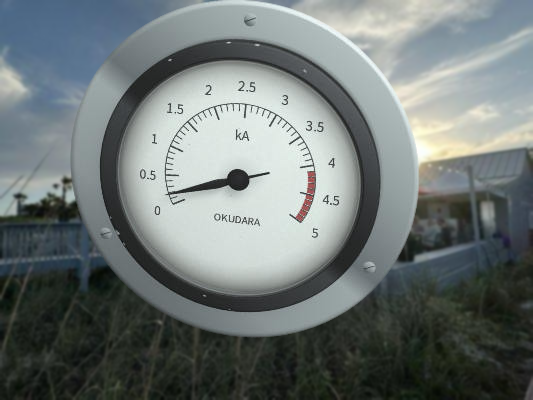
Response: 0.2 kA
